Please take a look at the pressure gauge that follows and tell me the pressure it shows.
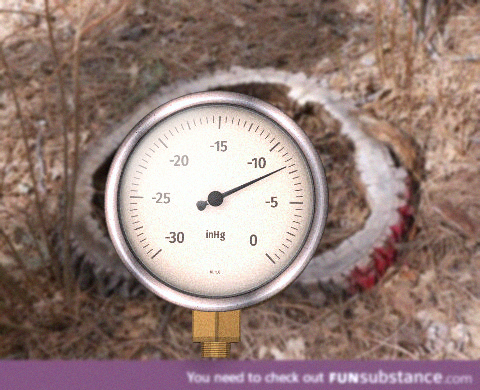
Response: -8 inHg
